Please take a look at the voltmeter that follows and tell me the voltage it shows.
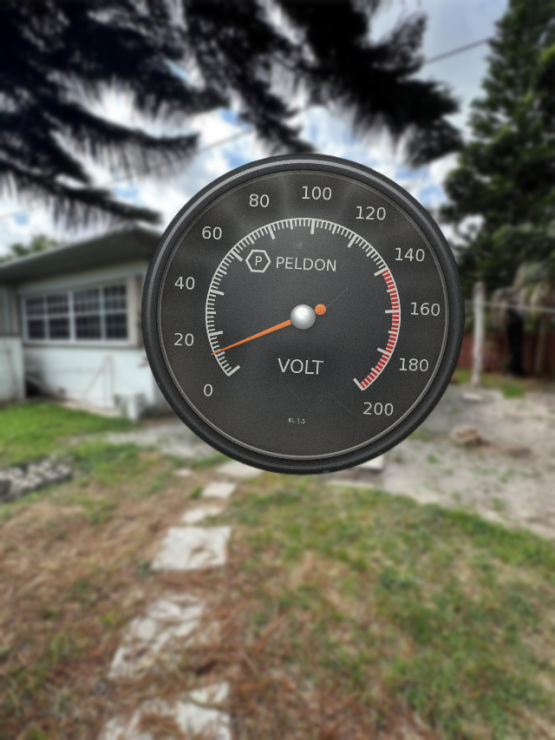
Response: 12 V
